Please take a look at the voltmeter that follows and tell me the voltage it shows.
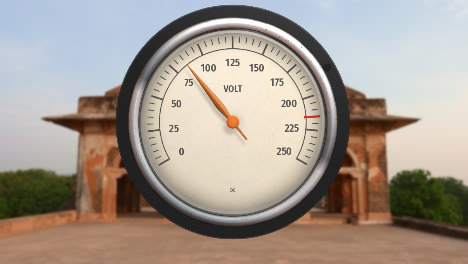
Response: 85 V
